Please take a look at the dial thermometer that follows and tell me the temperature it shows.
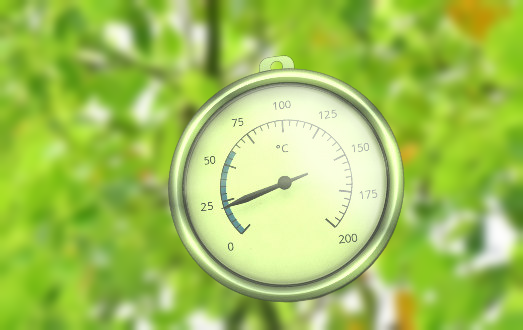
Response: 20 °C
